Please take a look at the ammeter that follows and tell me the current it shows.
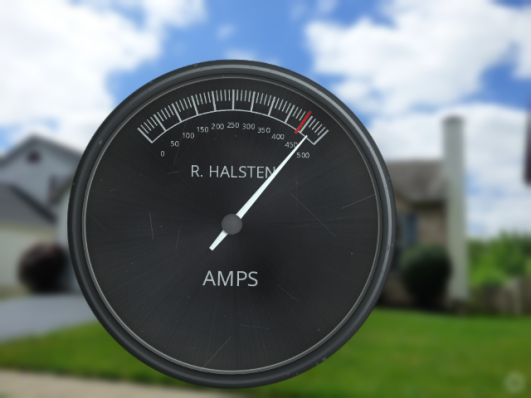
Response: 470 A
